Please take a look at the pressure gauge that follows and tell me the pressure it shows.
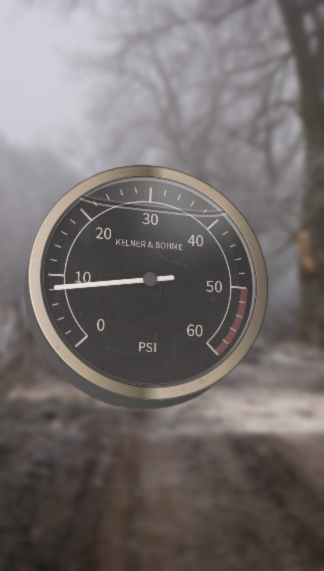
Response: 8 psi
